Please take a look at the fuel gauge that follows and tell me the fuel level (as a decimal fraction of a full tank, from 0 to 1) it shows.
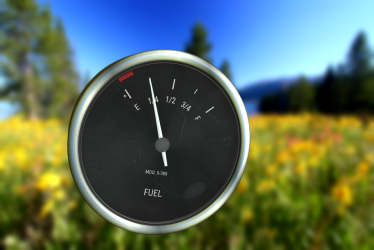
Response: 0.25
